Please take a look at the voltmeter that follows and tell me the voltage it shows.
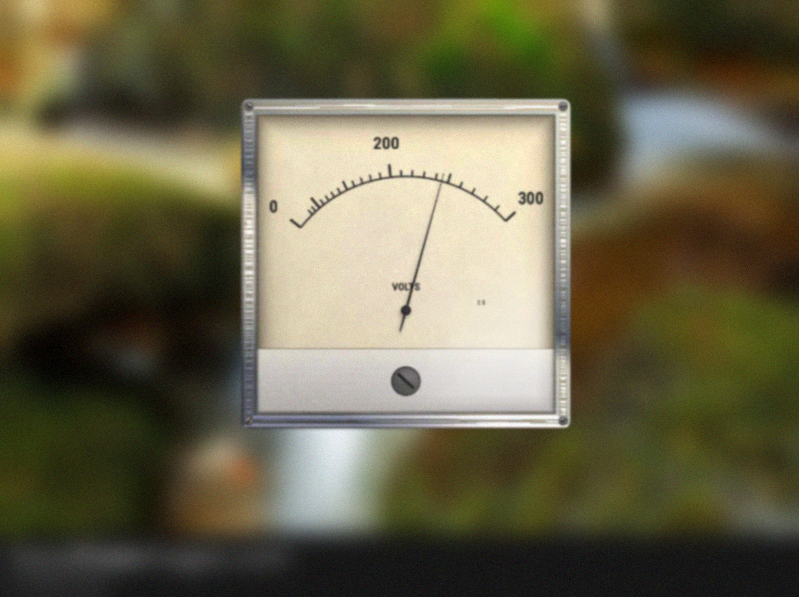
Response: 245 V
